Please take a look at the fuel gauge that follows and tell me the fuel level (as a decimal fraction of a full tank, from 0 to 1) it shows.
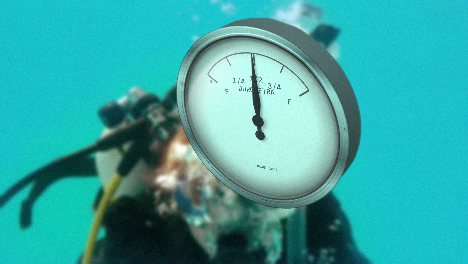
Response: 0.5
